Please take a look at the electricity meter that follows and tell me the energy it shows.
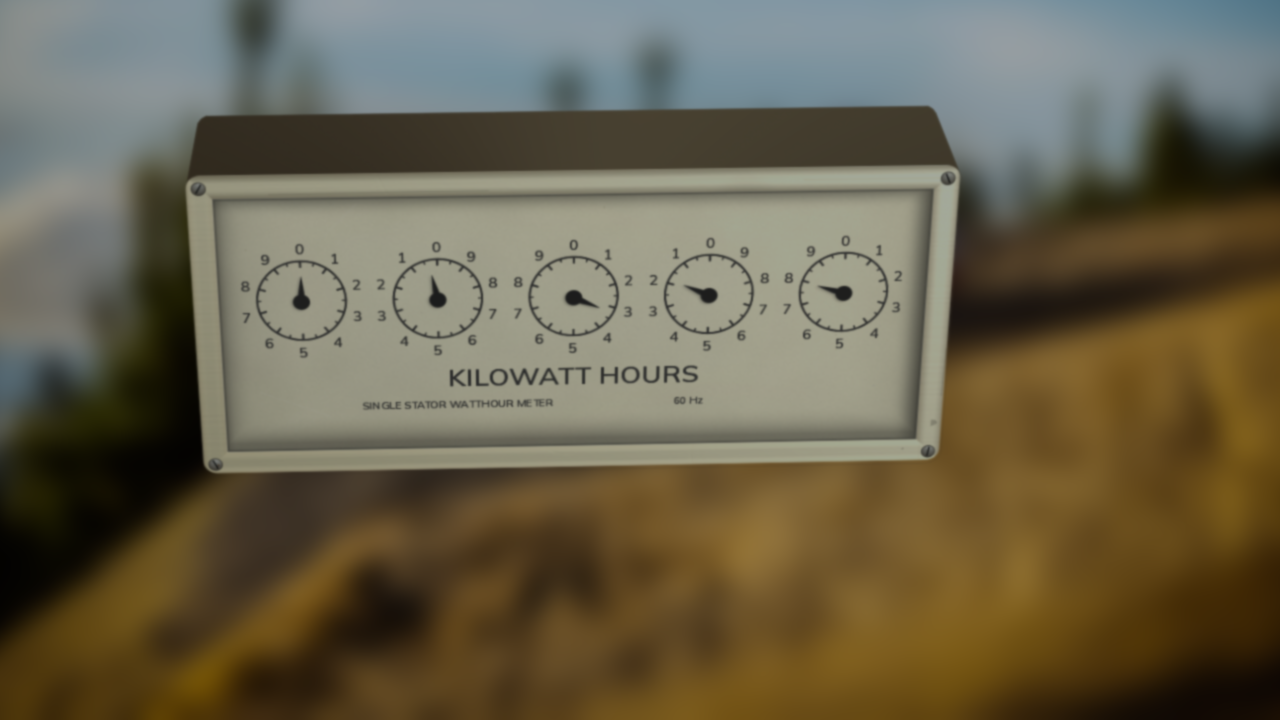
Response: 318 kWh
